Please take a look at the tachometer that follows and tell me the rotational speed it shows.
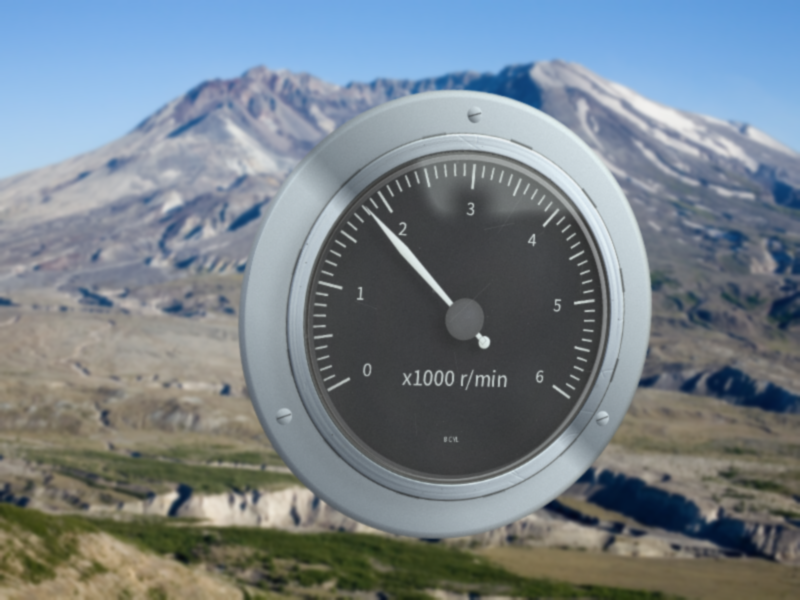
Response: 1800 rpm
